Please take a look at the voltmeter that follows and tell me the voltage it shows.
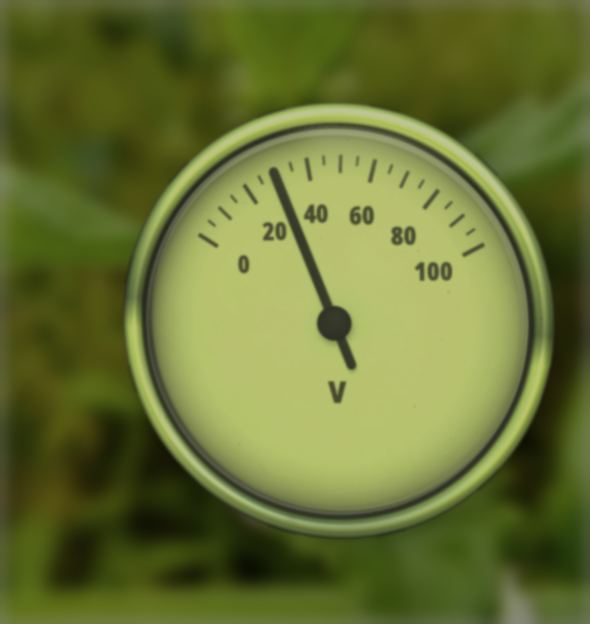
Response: 30 V
